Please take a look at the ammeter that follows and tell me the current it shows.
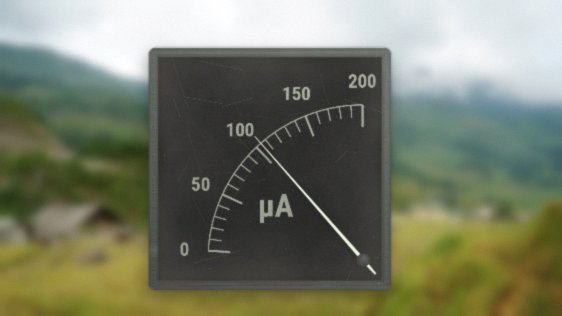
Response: 105 µA
